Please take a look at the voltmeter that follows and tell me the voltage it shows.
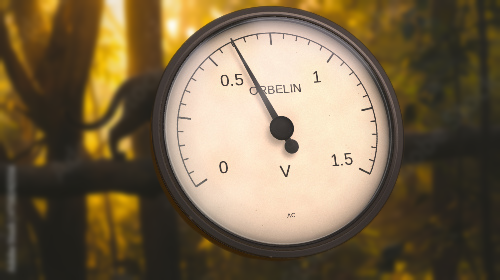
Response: 0.6 V
